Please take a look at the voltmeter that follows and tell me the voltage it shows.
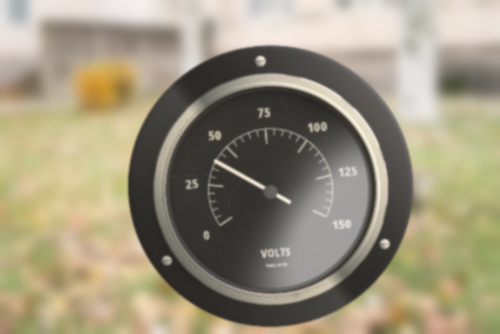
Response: 40 V
